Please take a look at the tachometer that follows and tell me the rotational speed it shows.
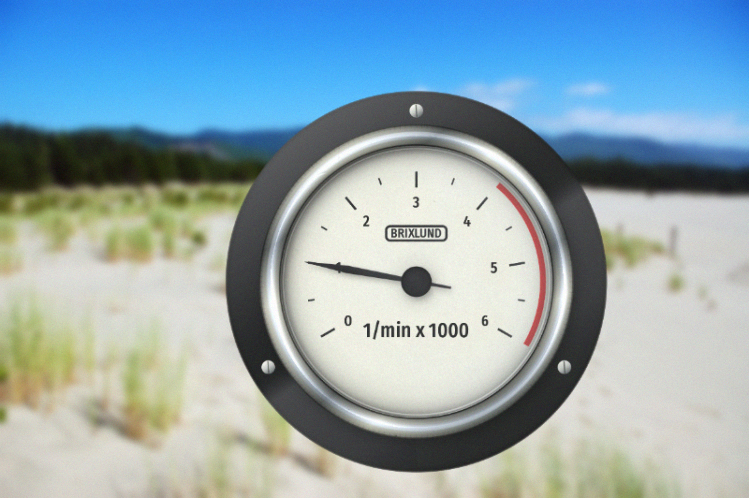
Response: 1000 rpm
